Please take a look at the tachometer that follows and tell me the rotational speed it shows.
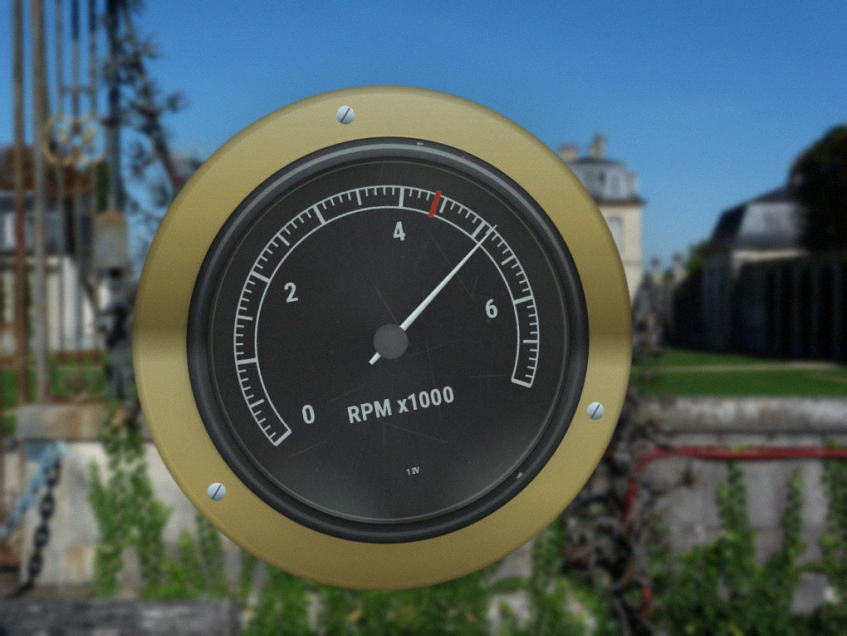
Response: 5100 rpm
